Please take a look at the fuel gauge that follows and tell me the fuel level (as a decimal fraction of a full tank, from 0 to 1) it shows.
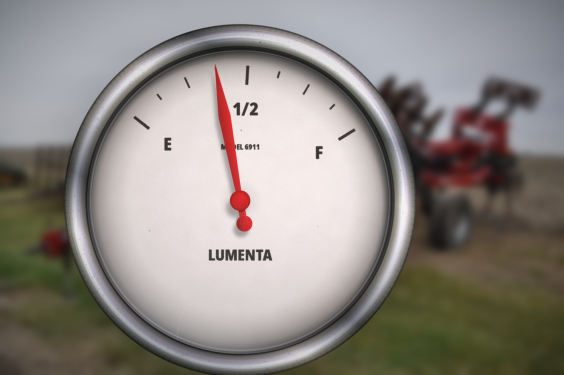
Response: 0.375
